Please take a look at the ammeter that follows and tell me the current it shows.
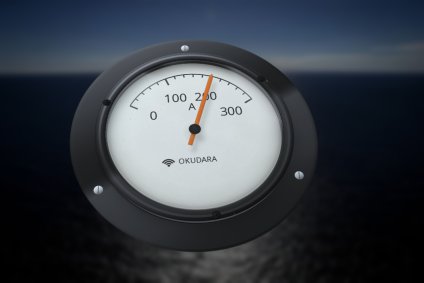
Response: 200 A
